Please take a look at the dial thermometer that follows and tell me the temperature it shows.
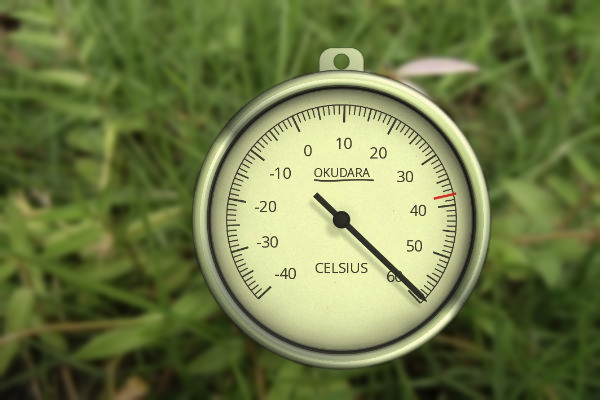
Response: 59 °C
